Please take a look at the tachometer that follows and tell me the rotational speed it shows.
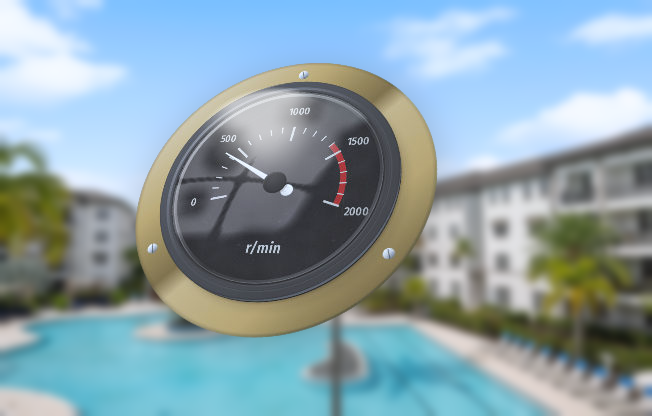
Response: 400 rpm
